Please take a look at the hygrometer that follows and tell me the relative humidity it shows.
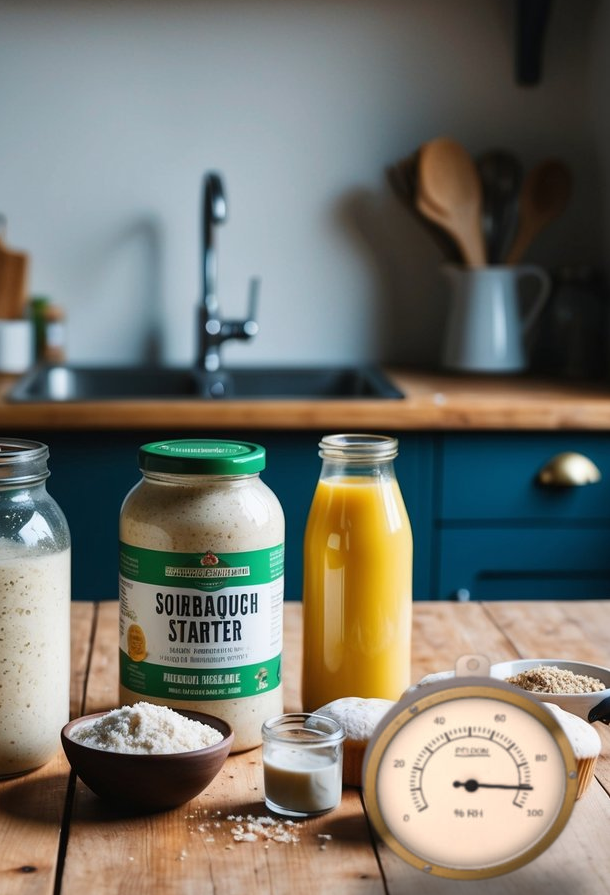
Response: 90 %
